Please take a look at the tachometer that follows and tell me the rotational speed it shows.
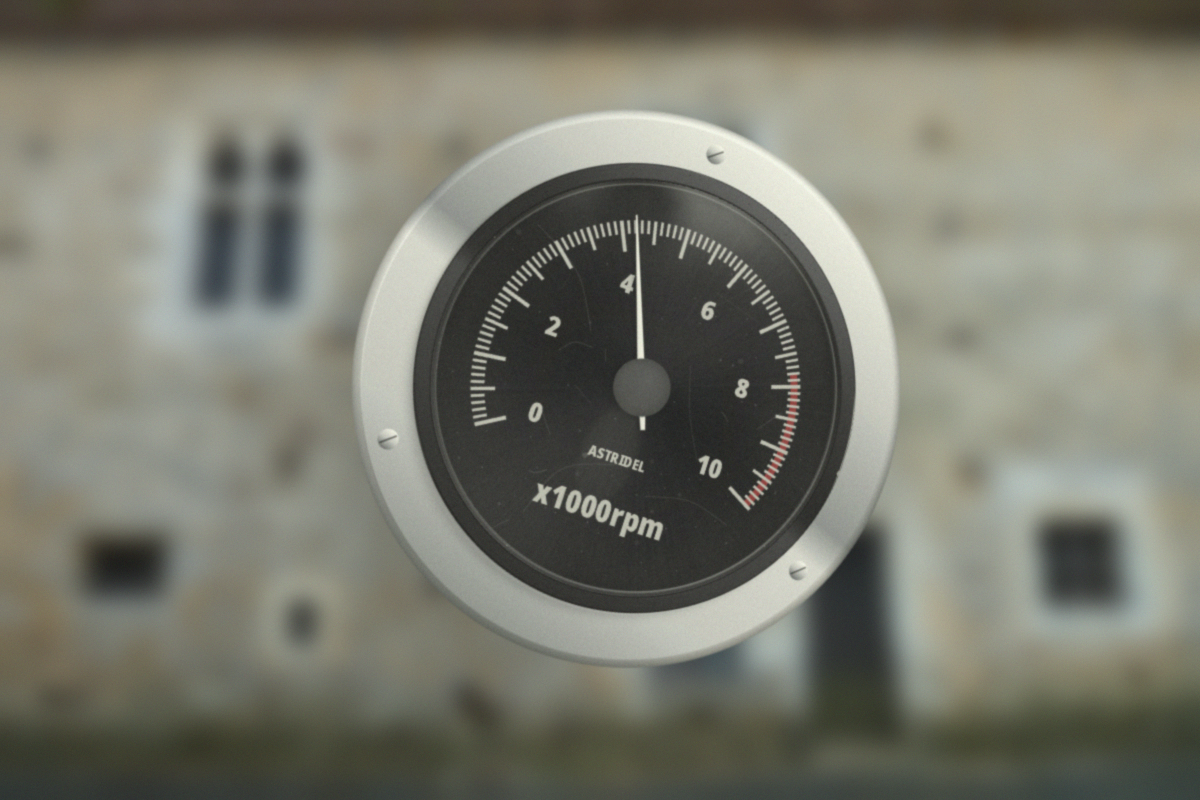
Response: 4200 rpm
